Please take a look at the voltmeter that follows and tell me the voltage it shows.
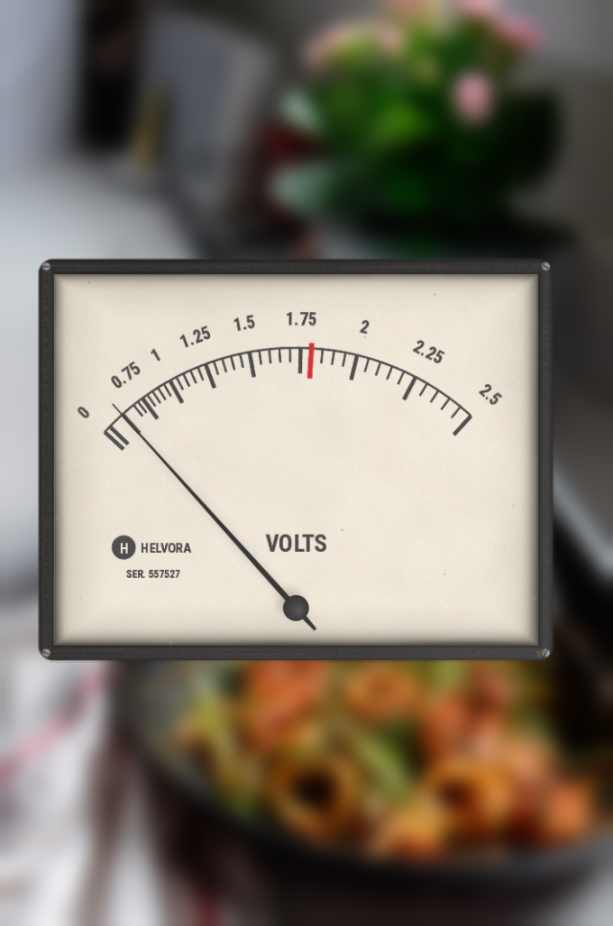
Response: 0.5 V
